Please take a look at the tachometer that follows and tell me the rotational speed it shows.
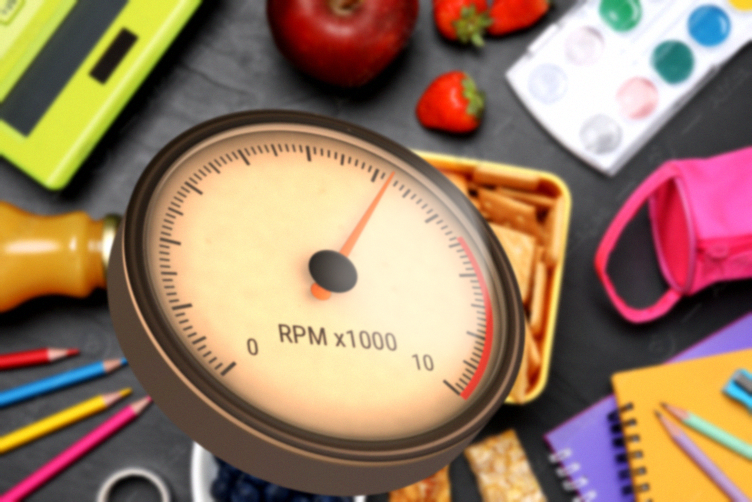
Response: 6200 rpm
